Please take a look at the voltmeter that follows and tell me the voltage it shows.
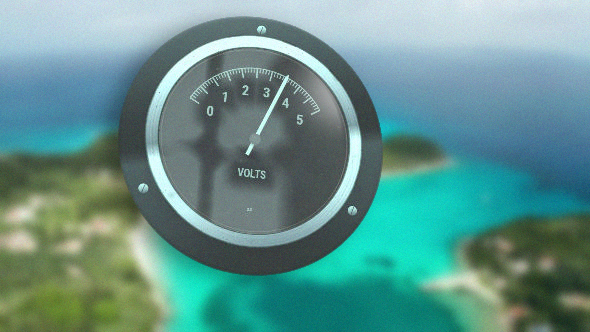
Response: 3.5 V
